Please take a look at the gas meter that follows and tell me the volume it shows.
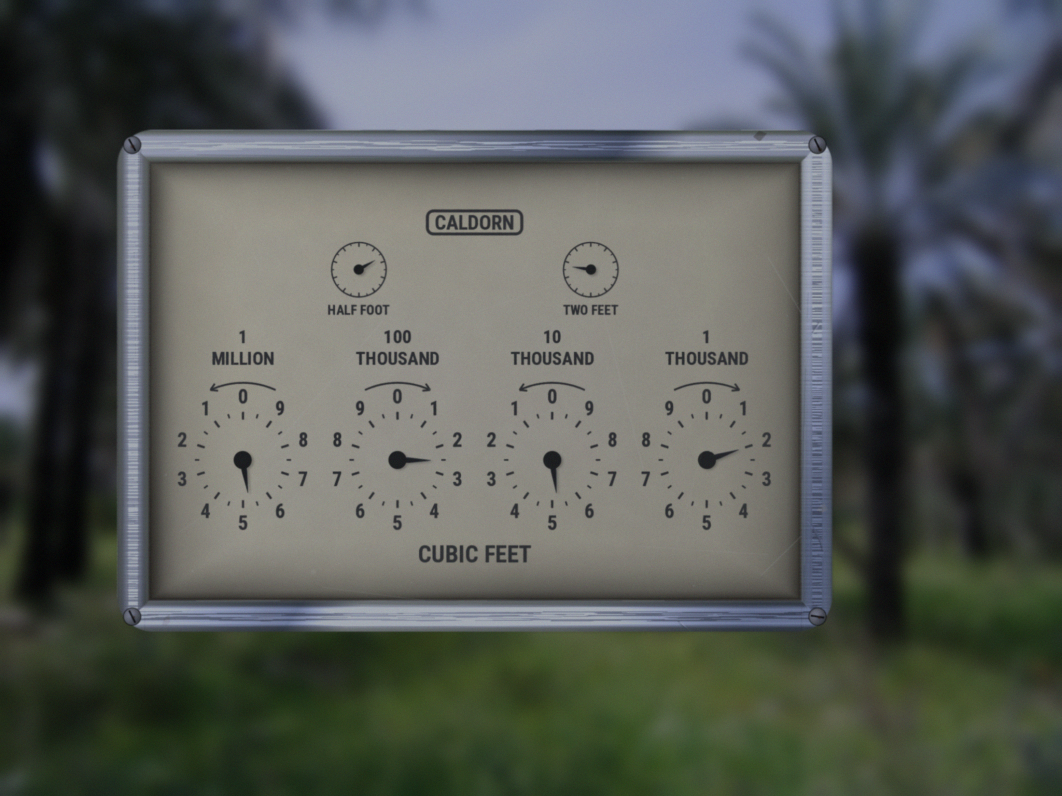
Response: 525200 ft³
